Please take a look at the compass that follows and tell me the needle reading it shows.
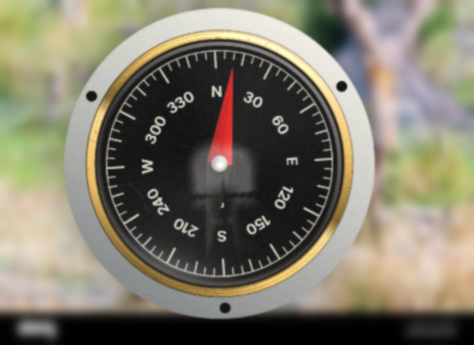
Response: 10 °
